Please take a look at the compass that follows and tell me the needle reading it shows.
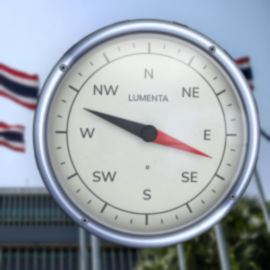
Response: 110 °
